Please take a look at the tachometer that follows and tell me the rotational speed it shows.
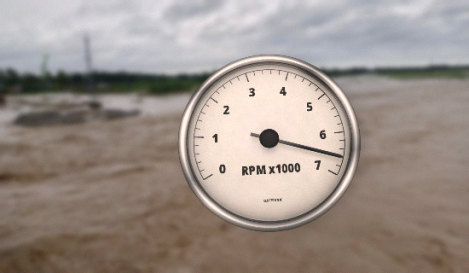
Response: 6600 rpm
